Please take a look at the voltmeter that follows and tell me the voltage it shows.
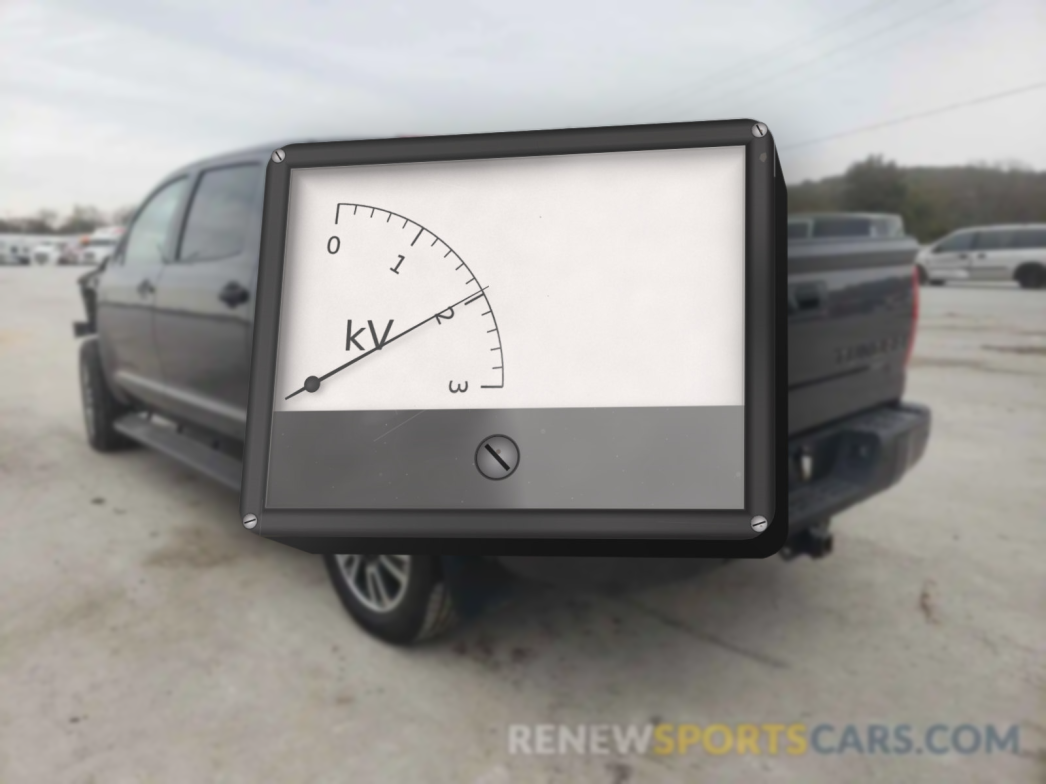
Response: 2 kV
